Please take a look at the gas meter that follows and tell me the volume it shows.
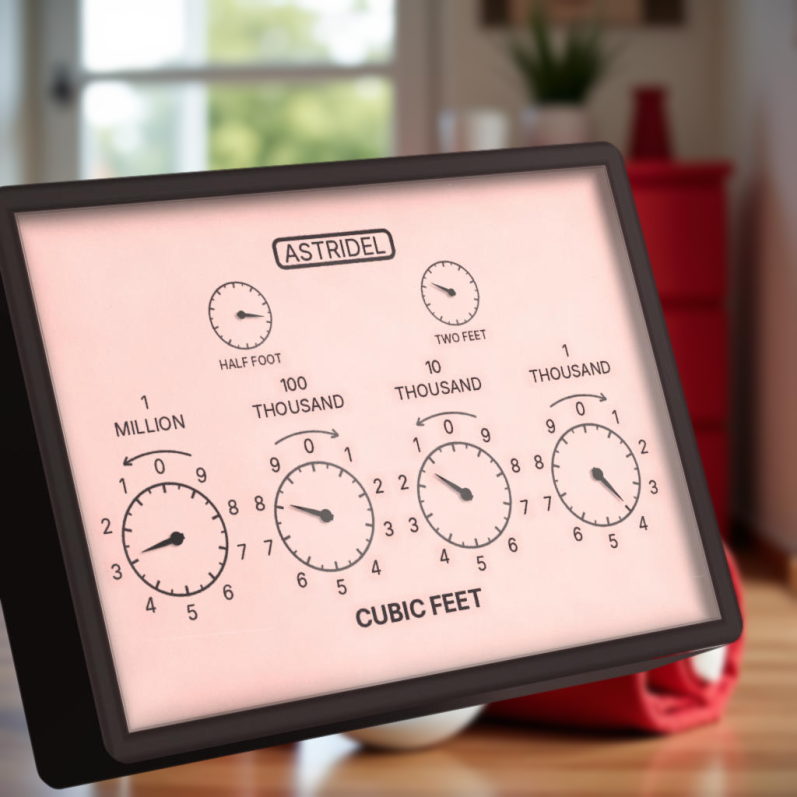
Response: 281400 ft³
